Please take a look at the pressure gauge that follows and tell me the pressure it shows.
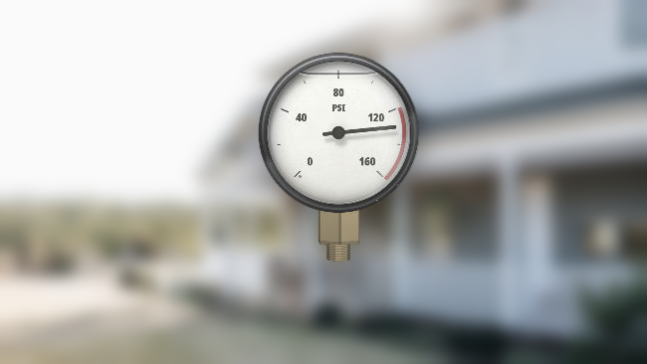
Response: 130 psi
